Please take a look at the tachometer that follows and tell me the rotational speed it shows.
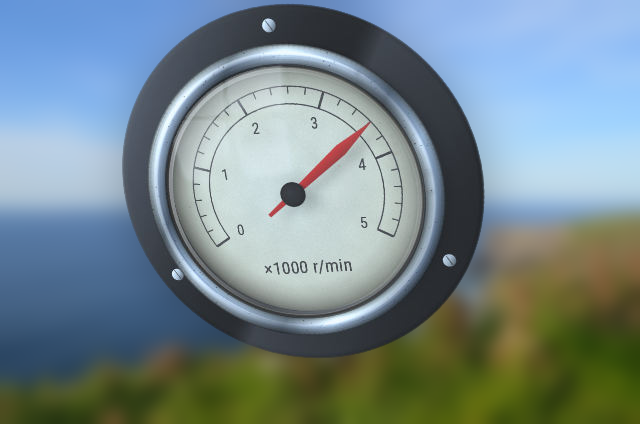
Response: 3600 rpm
